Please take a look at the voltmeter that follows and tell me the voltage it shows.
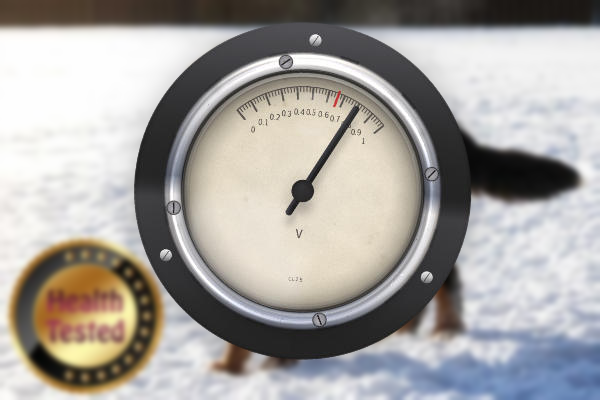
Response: 0.8 V
